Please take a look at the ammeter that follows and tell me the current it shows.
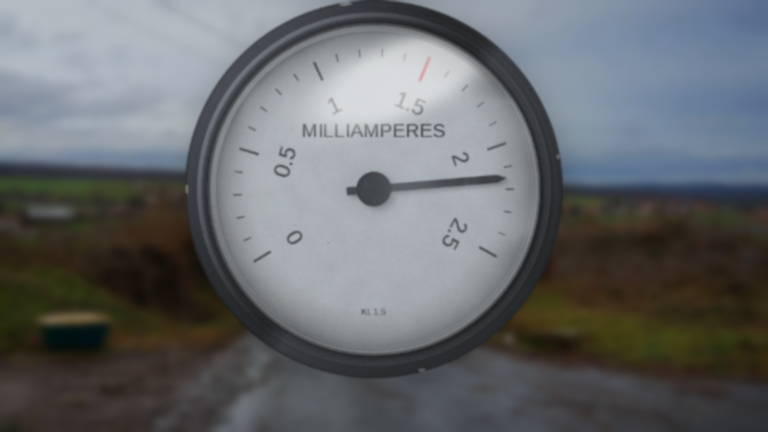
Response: 2.15 mA
